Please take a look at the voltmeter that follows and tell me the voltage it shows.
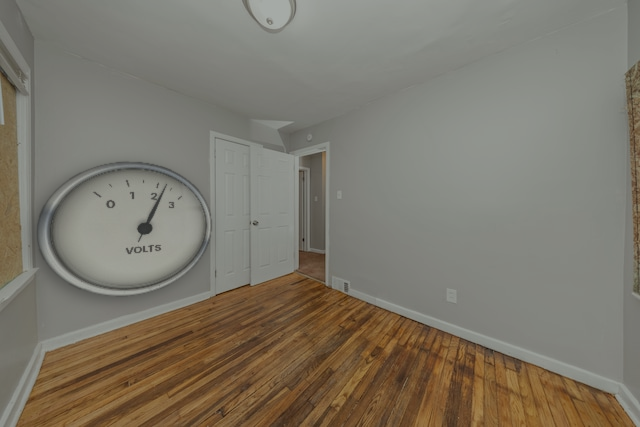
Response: 2.25 V
